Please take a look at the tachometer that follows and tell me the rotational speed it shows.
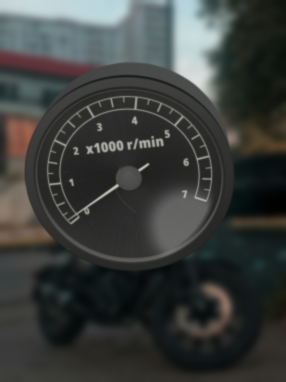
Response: 125 rpm
